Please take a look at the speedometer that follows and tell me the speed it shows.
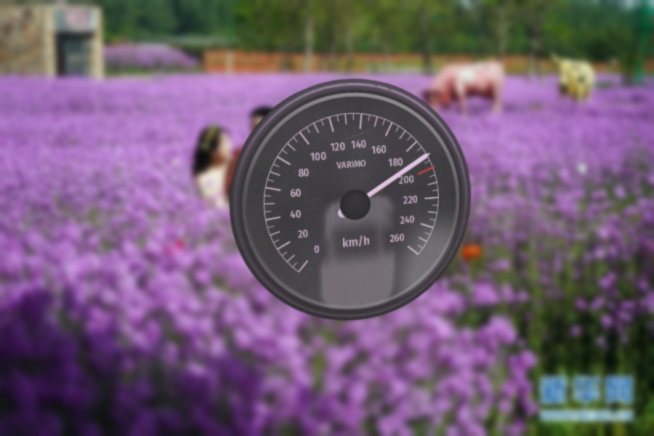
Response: 190 km/h
